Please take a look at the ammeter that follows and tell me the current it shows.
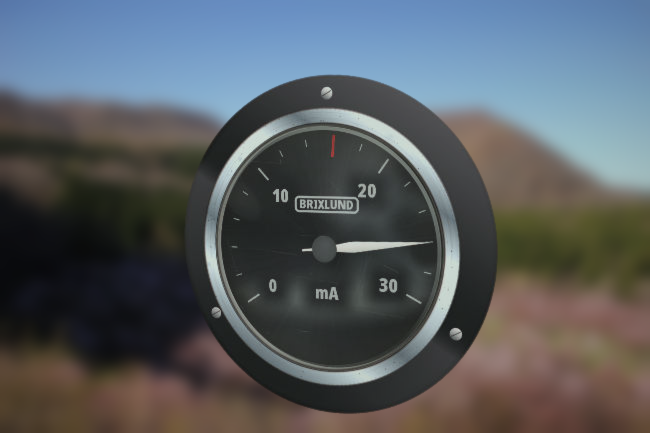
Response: 26 mA
